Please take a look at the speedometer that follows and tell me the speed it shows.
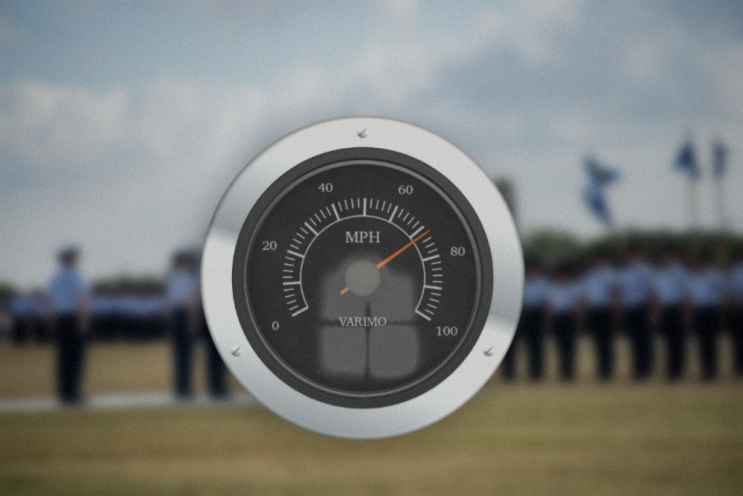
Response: 72 mph
